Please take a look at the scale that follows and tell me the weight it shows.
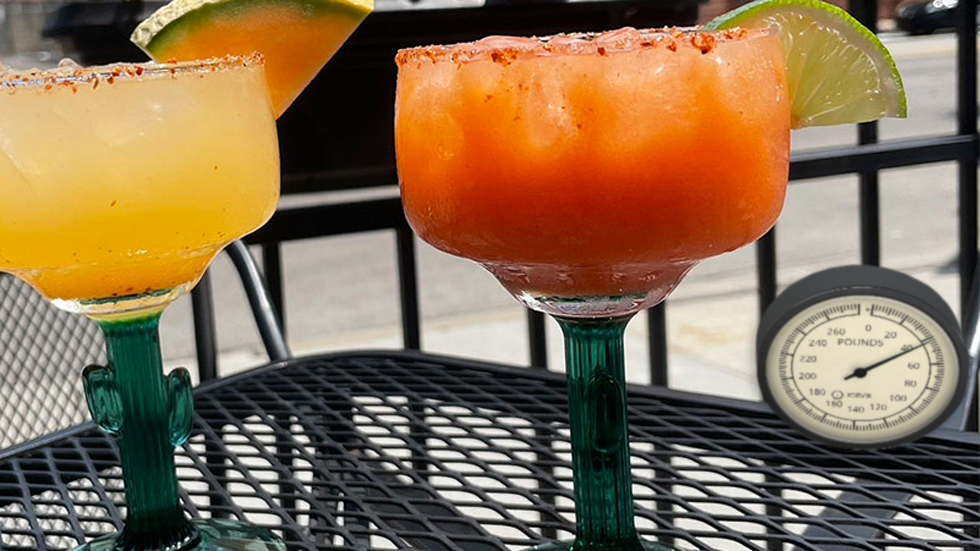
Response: 40 lb
